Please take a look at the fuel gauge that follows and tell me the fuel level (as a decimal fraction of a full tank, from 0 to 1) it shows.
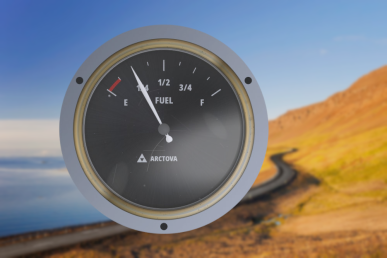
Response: 0.25
